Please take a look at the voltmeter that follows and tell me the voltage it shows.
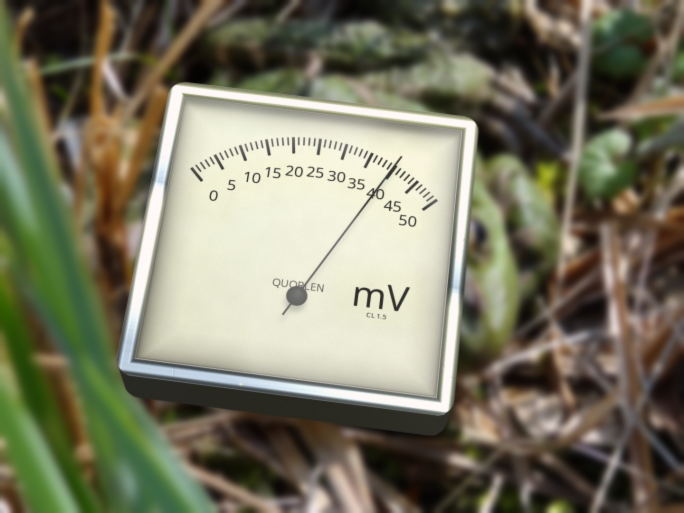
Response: 40 mV
